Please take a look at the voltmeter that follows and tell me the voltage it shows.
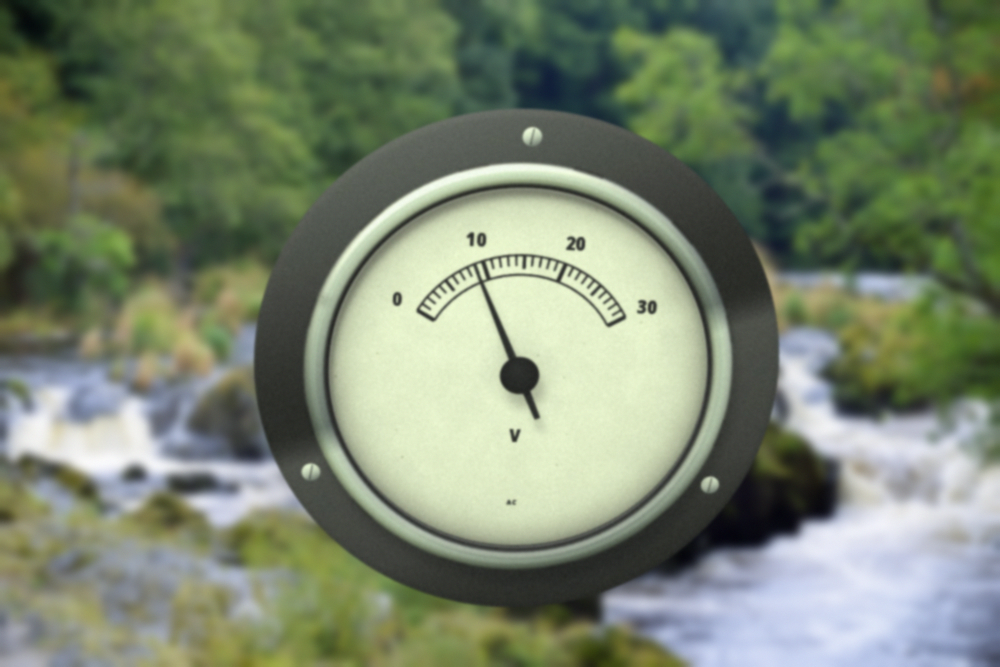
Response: 9 V
